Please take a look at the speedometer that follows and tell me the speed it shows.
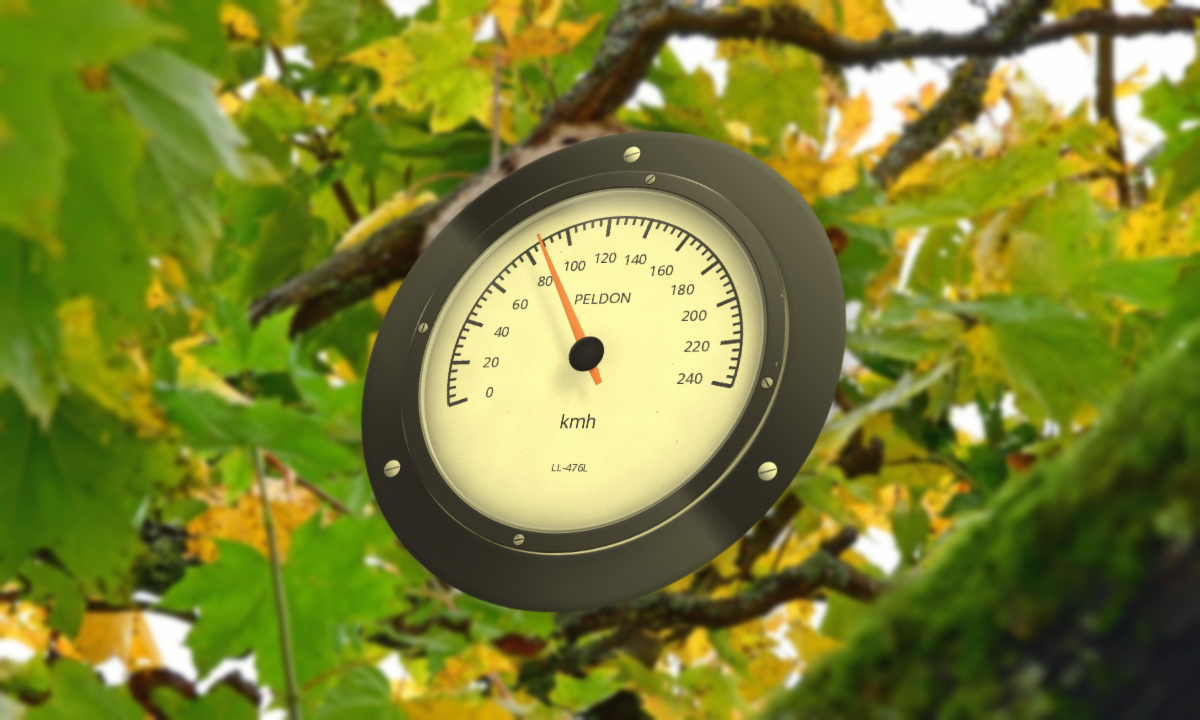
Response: 88 km/h
